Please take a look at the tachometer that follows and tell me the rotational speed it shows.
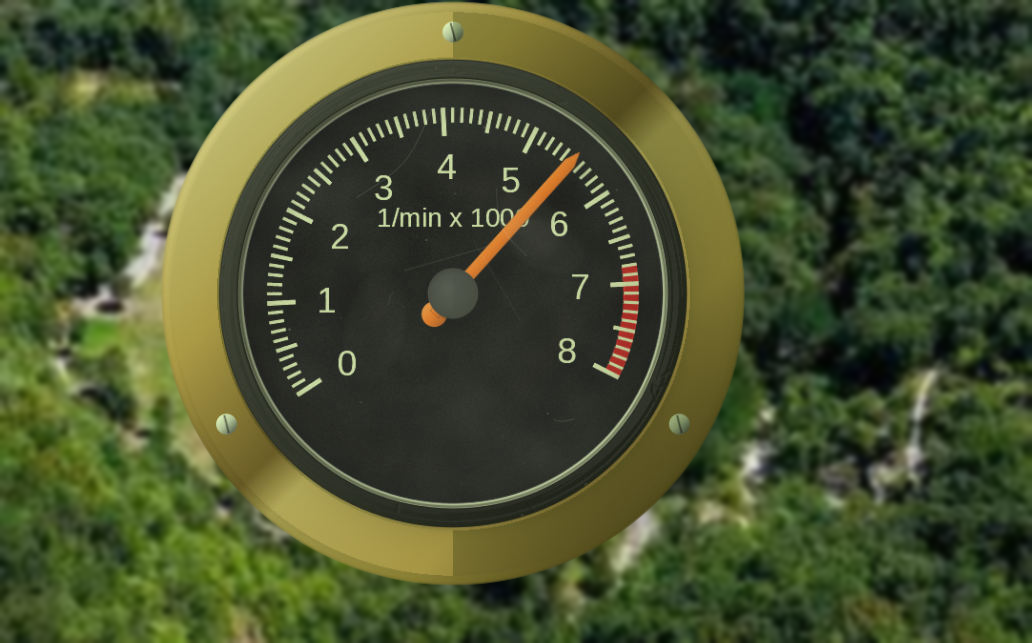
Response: 5500 rpm
